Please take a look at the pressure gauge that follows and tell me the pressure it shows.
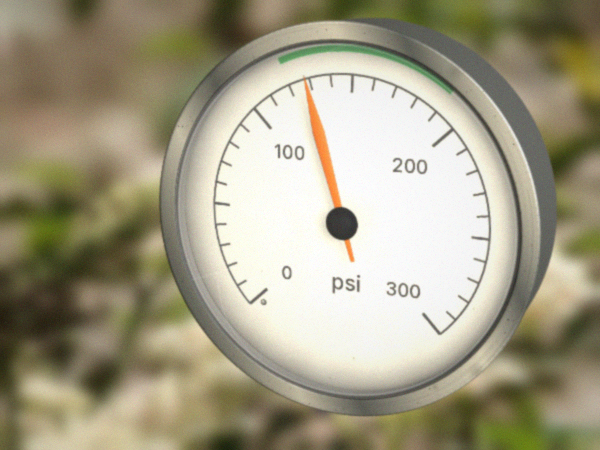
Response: 130 psi
